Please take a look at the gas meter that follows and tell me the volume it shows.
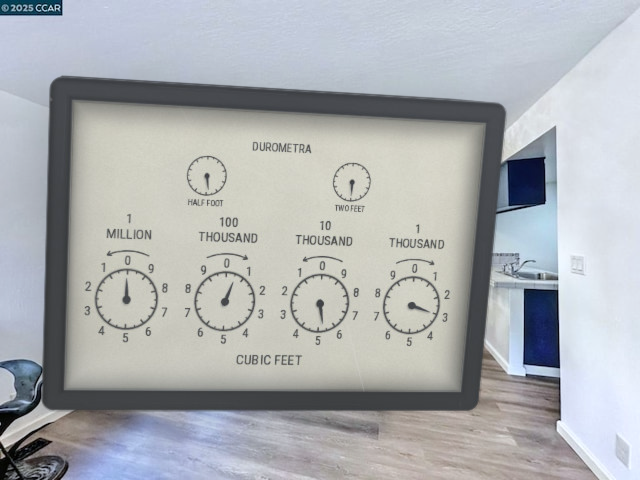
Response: 5300 ft³
